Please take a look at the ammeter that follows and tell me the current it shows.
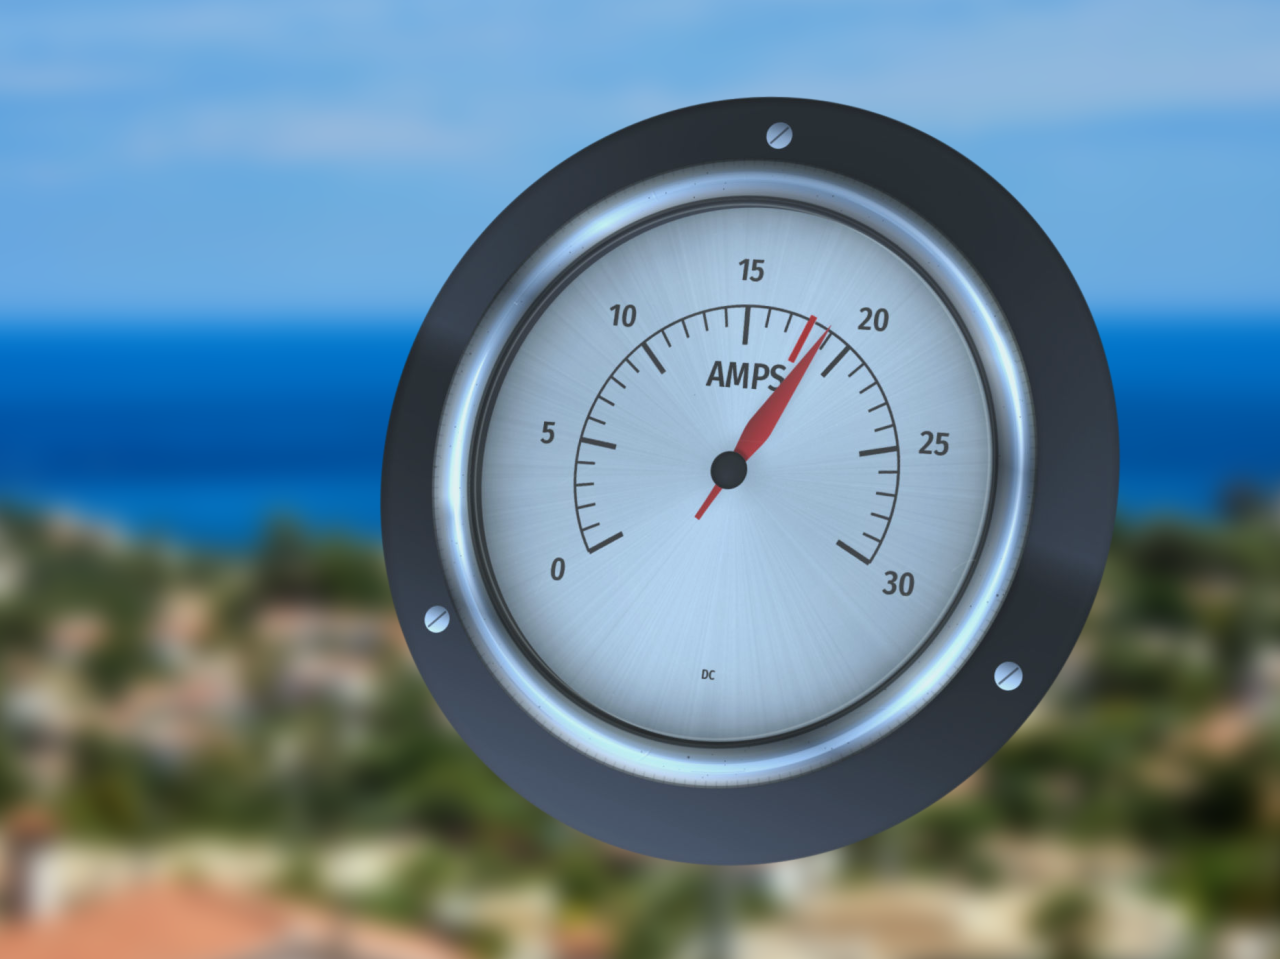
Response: 19 A
